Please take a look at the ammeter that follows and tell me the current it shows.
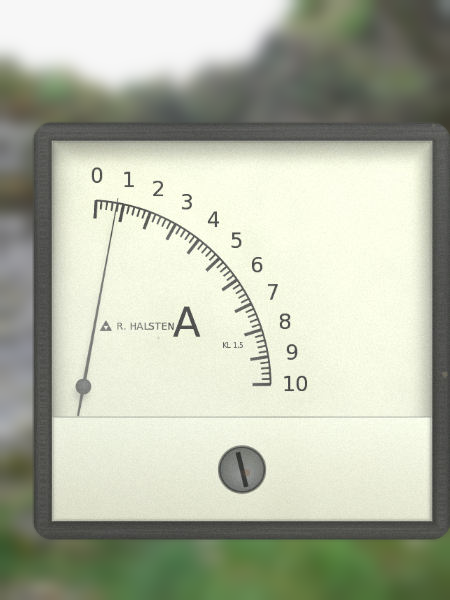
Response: 0.8 A
